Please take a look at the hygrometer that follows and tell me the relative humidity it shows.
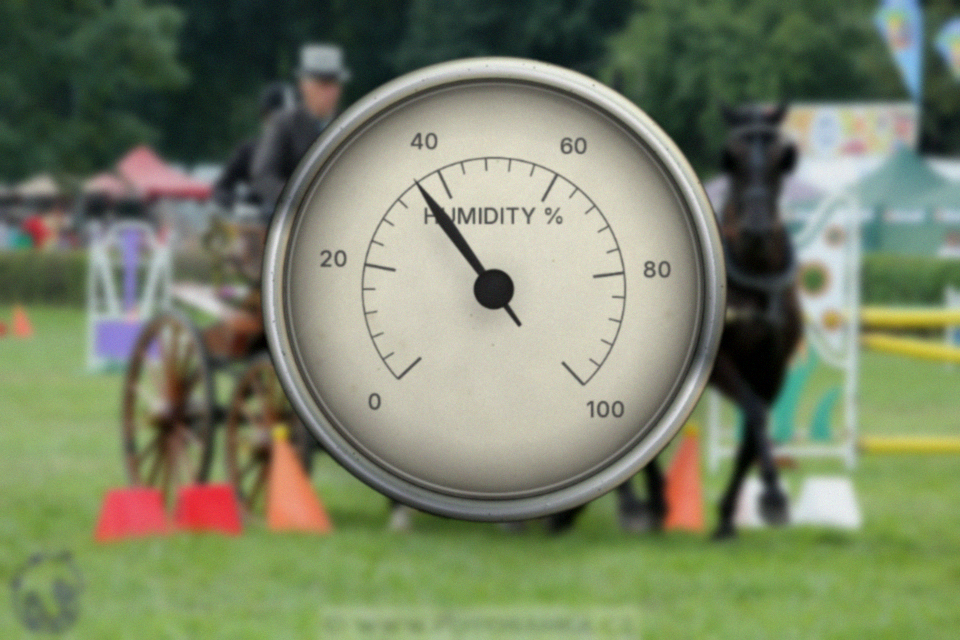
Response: 36 %
